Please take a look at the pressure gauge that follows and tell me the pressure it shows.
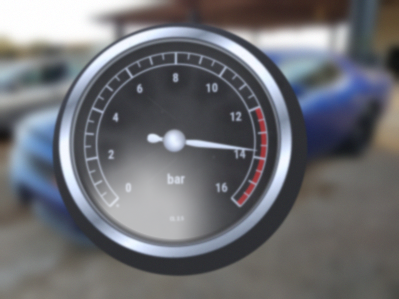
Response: 13.75 bar
